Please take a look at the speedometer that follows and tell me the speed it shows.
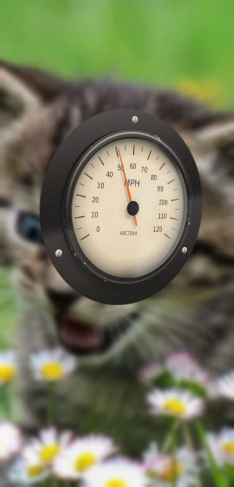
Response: 50 mph
